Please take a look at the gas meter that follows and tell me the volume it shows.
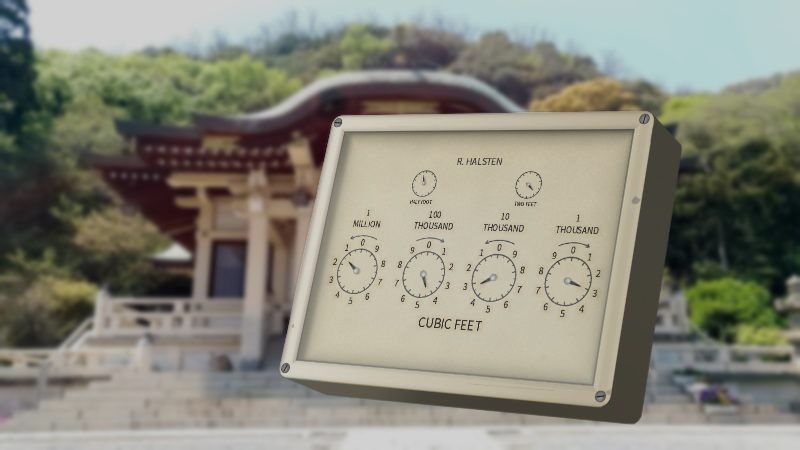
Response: 143300 ft³
